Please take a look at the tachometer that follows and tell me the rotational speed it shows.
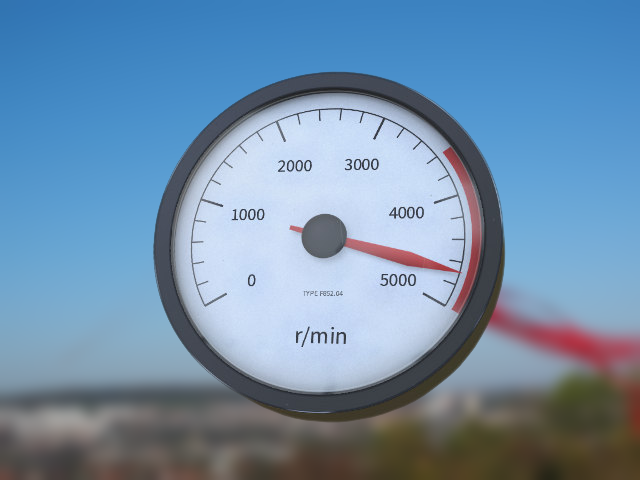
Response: 4700 rpm
